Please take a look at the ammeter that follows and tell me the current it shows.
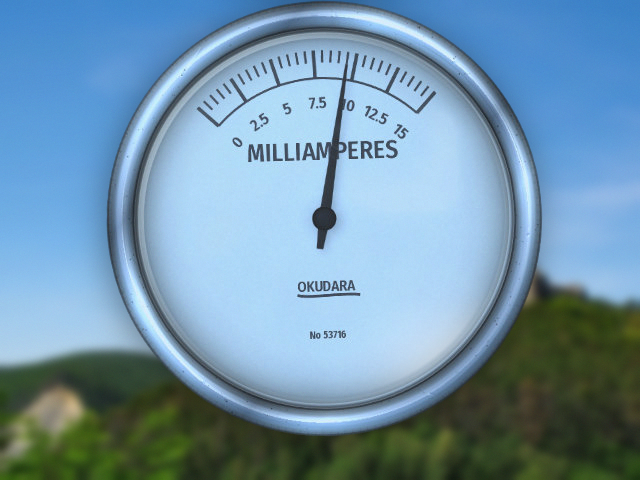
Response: 9.5 mA
